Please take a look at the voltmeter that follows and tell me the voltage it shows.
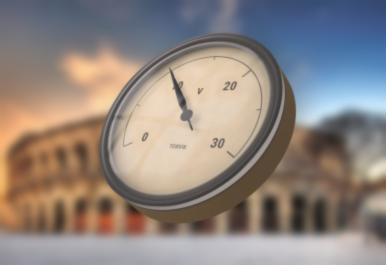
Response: 10 V
